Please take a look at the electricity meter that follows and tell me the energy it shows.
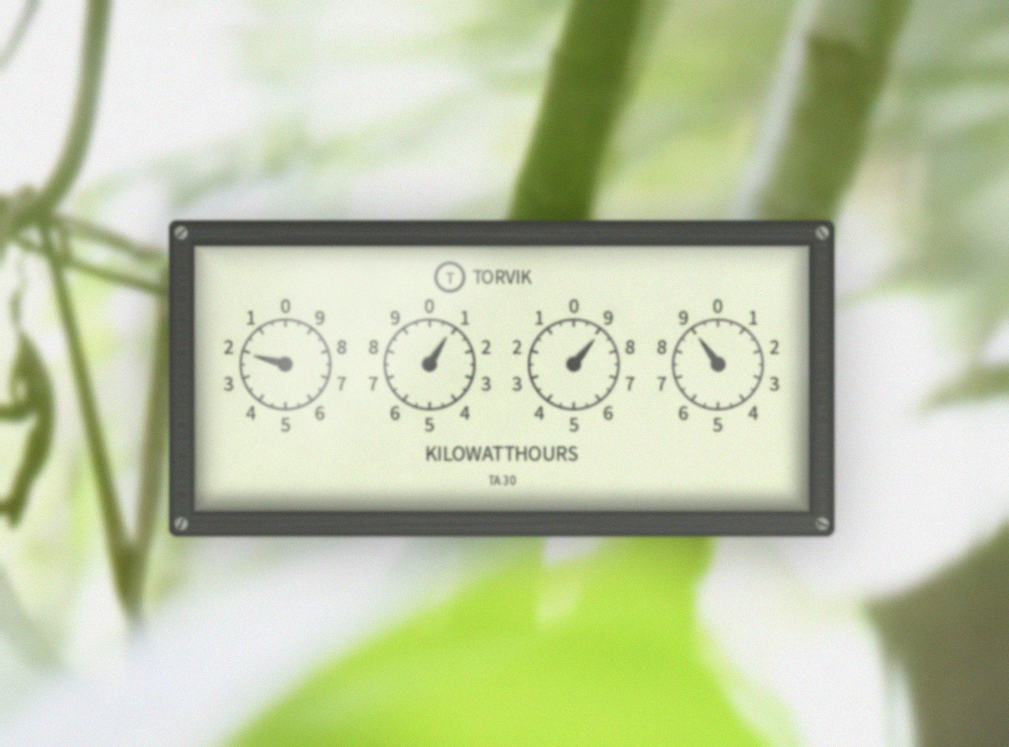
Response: 2089 kWh
